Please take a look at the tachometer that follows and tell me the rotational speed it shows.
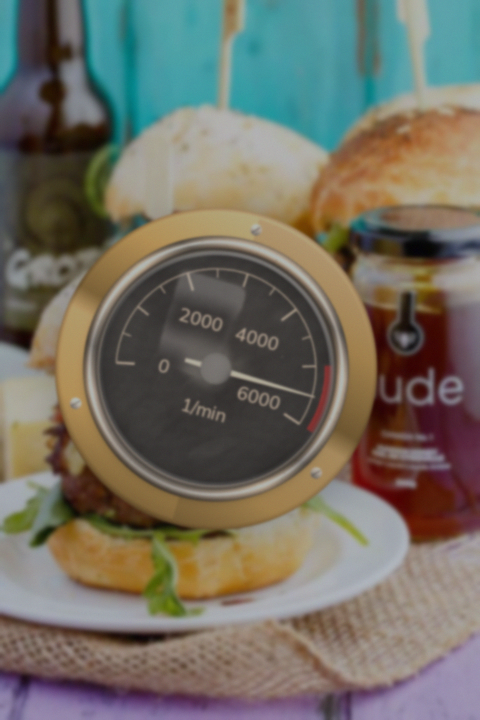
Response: 5500 rpm
